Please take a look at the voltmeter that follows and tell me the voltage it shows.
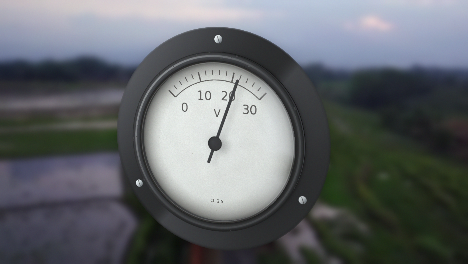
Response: 22 V
